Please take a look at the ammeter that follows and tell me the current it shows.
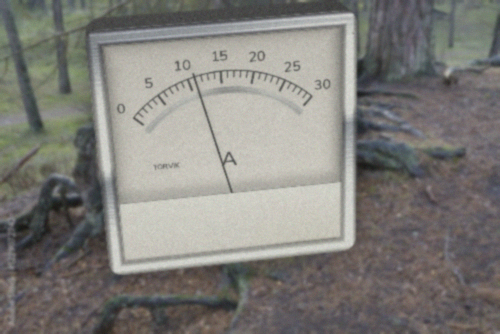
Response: 11 A
